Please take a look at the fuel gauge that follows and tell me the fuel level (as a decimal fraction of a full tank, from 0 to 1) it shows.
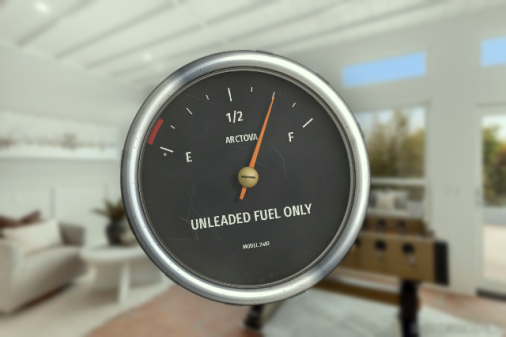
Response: 0.75
